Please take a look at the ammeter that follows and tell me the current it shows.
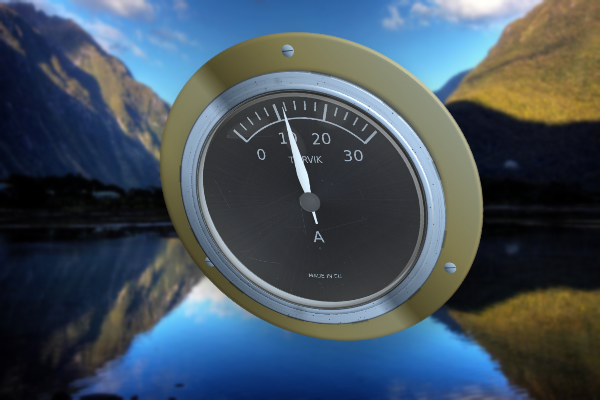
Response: 12 A
